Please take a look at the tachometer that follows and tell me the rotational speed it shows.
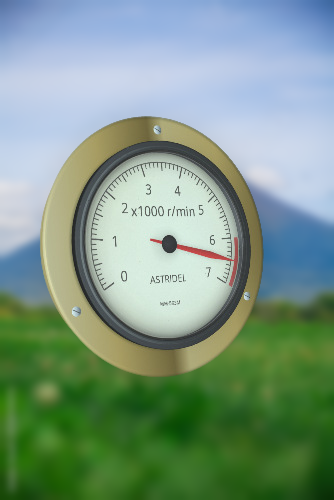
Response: 6500 rpm
